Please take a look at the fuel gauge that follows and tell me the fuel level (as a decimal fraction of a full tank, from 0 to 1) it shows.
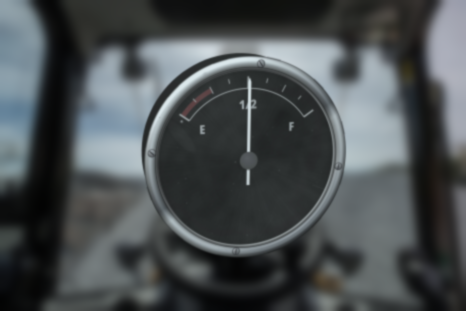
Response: 0.5
